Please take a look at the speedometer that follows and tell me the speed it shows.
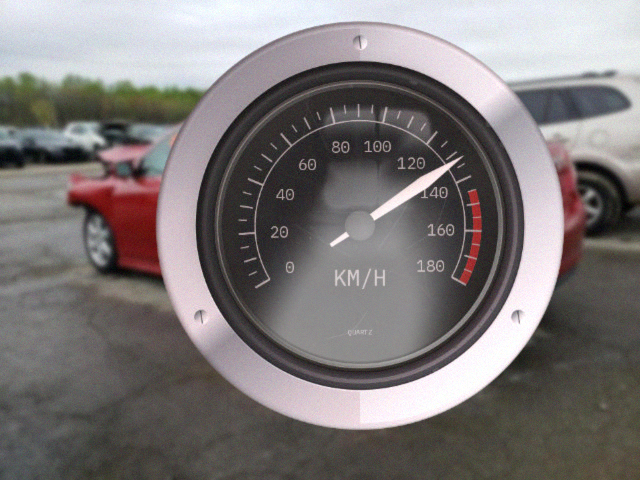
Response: 132.5 km/h
